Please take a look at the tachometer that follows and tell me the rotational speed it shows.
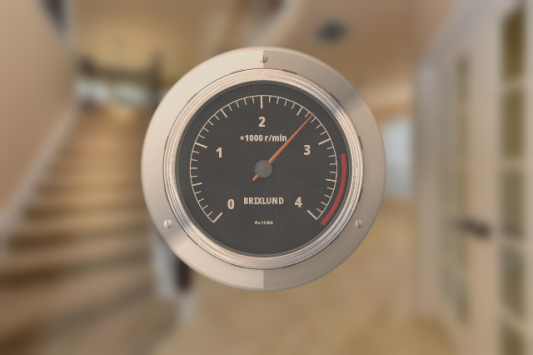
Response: 2650 rpm
